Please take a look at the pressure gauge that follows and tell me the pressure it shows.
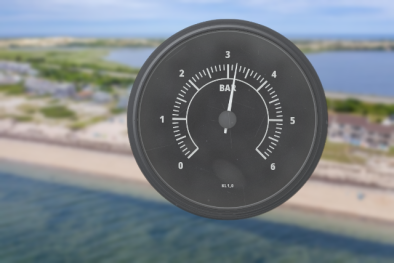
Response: 3.2 bar
